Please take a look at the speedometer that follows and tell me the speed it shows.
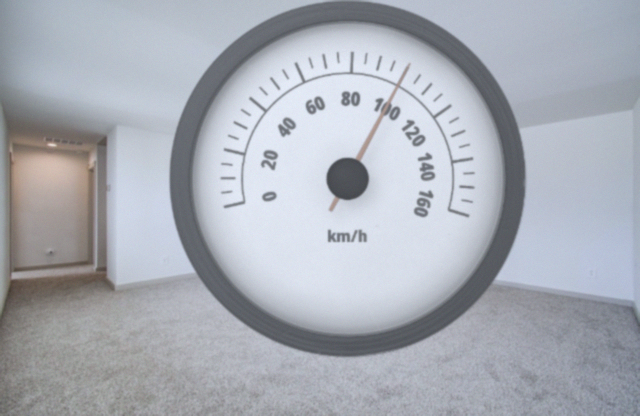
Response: 100 km/h
